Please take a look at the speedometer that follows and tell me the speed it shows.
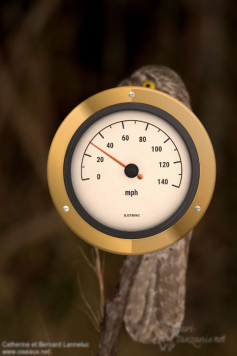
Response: 30 mph
